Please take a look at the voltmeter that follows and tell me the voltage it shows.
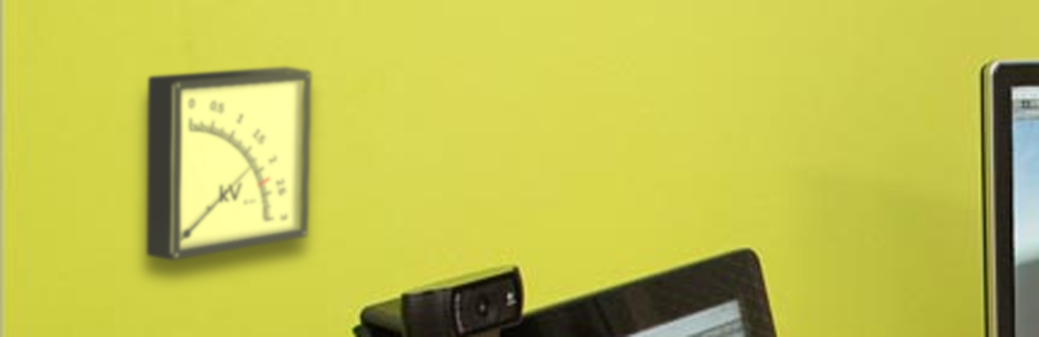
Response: 1.75 kV
